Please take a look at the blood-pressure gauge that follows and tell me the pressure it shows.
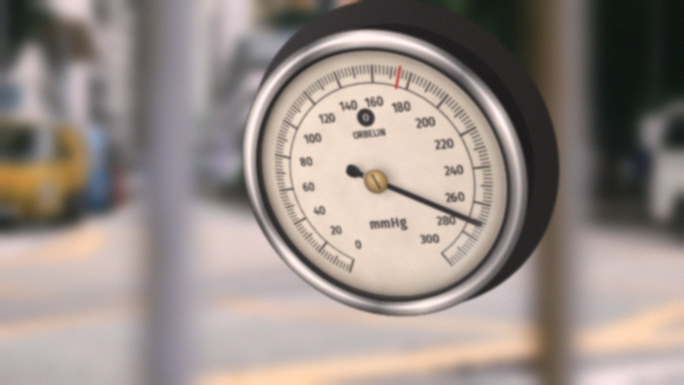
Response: 270 mmHg
